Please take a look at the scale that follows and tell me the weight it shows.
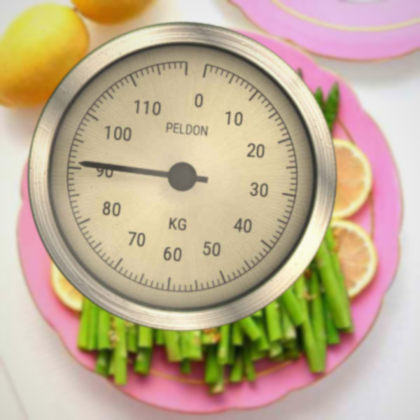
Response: 91 kg
